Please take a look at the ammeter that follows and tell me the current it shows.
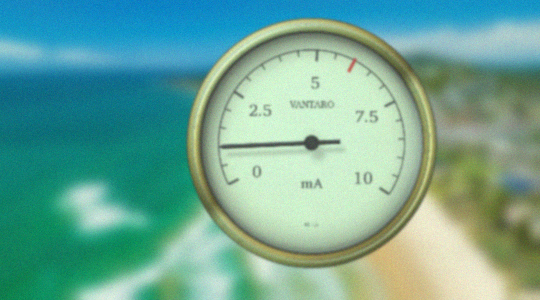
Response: 1 mA
